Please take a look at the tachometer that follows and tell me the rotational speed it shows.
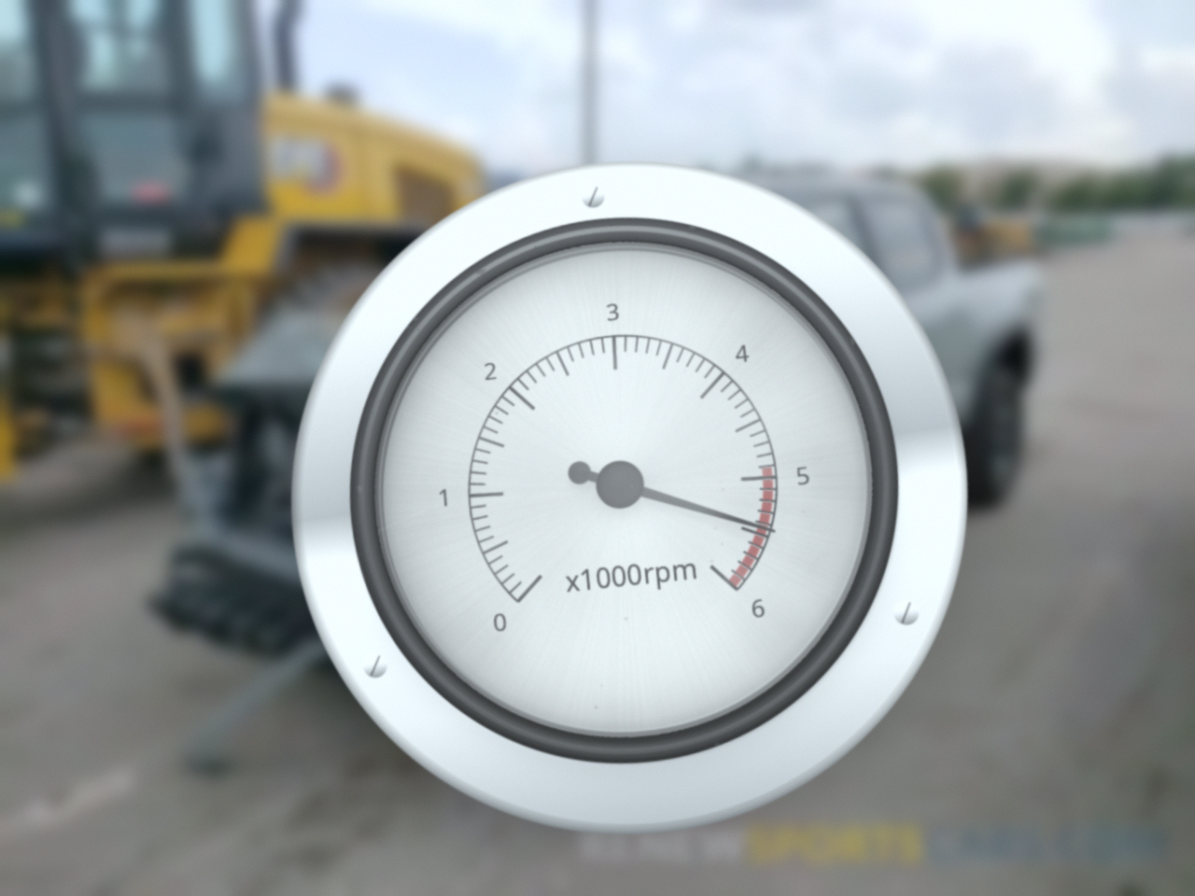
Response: 5450 rpm
